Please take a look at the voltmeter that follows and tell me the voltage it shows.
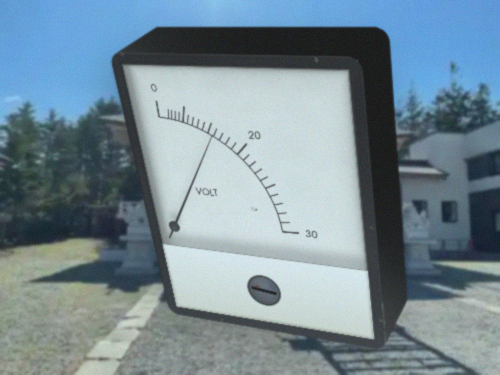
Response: 16 V
